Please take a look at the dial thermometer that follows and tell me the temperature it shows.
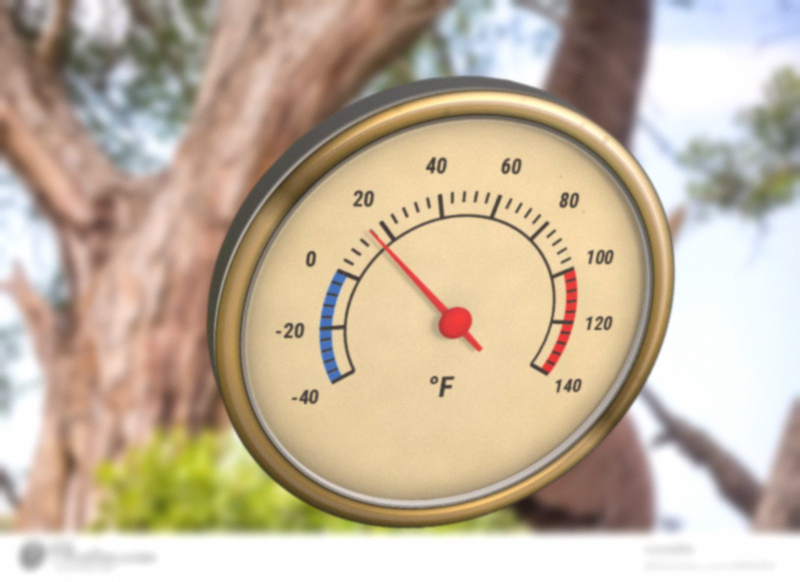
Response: 16 °F
